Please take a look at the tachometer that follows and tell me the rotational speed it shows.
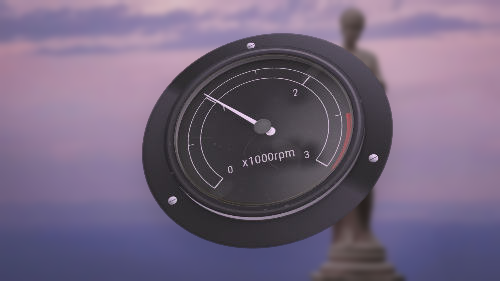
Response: 1000 rpm
